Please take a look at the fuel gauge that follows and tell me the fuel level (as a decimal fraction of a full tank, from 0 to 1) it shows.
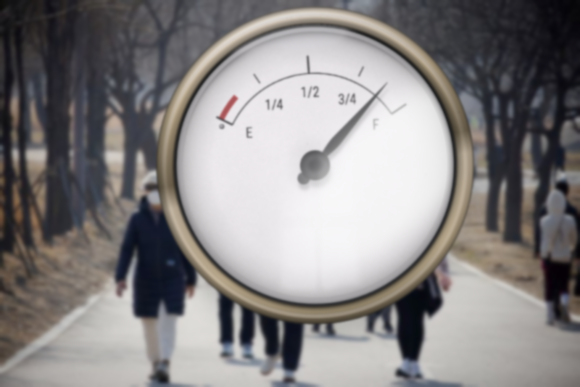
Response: 0.875
